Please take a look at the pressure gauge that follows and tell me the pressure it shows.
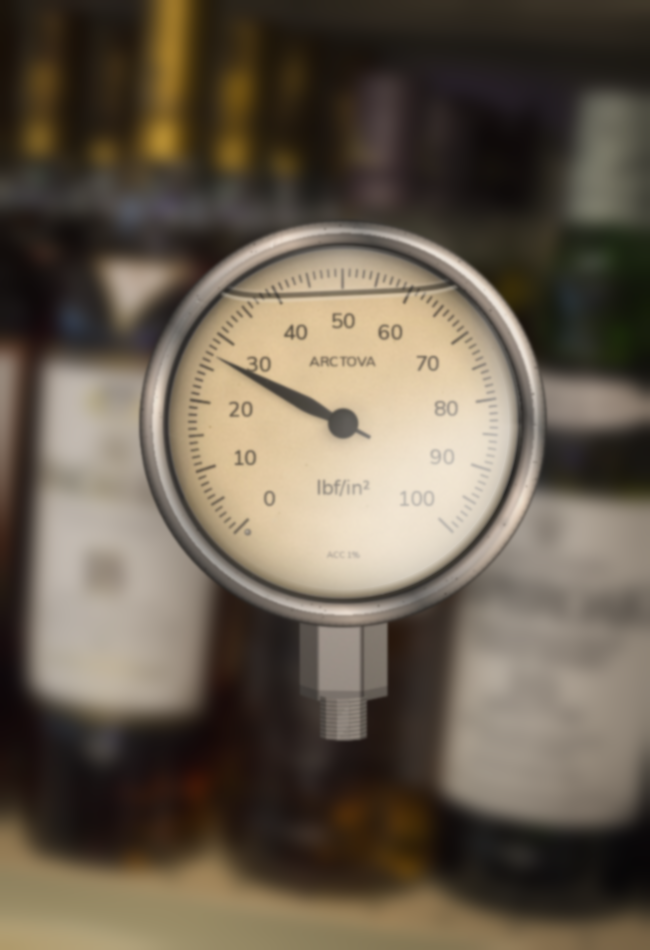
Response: 27 psi
